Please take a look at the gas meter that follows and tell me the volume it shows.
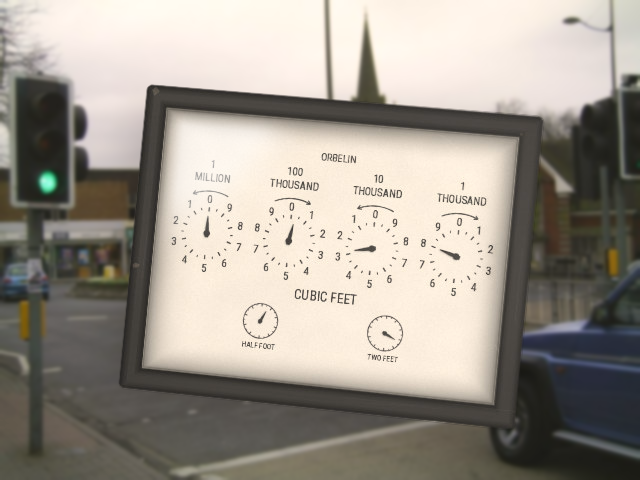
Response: 2800 ft³
